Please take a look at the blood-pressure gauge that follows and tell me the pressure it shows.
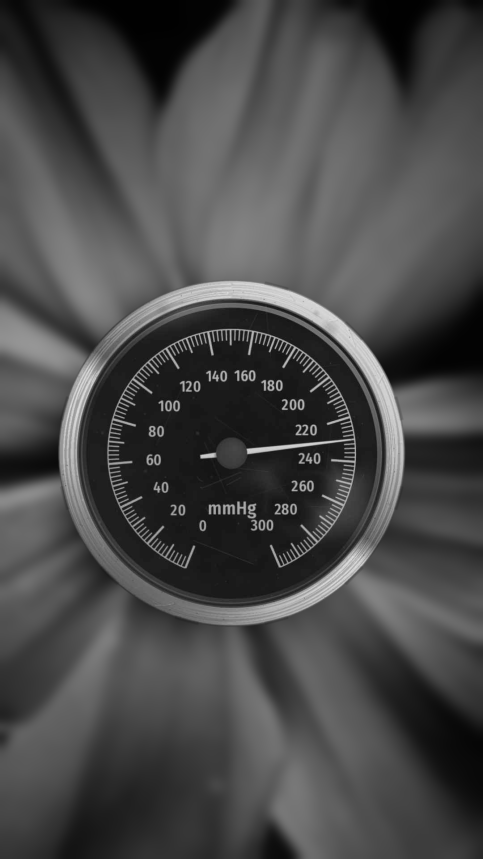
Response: 230 mmHg
